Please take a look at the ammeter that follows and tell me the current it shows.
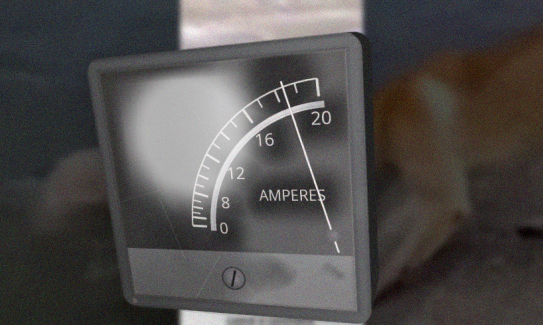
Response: 18.5 A
